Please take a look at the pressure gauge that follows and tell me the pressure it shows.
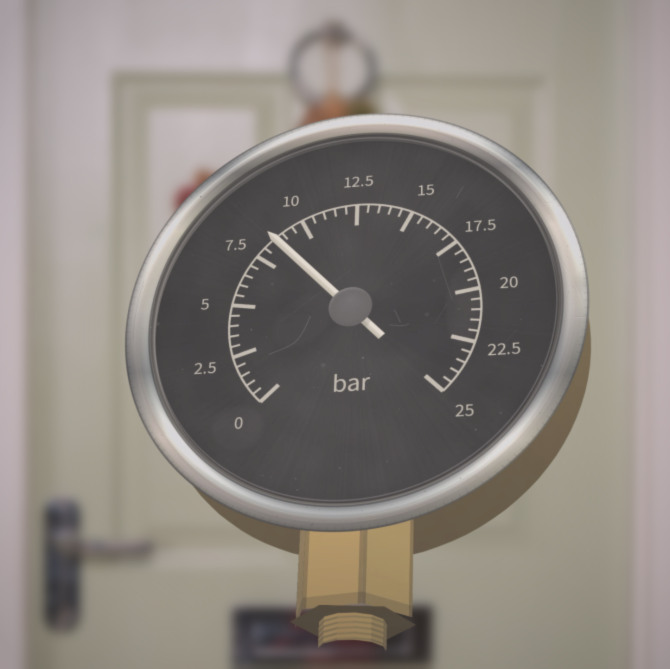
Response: 8.5 bar
